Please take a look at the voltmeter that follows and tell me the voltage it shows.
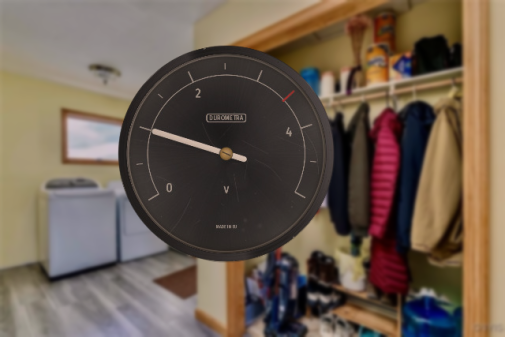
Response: 1 V
